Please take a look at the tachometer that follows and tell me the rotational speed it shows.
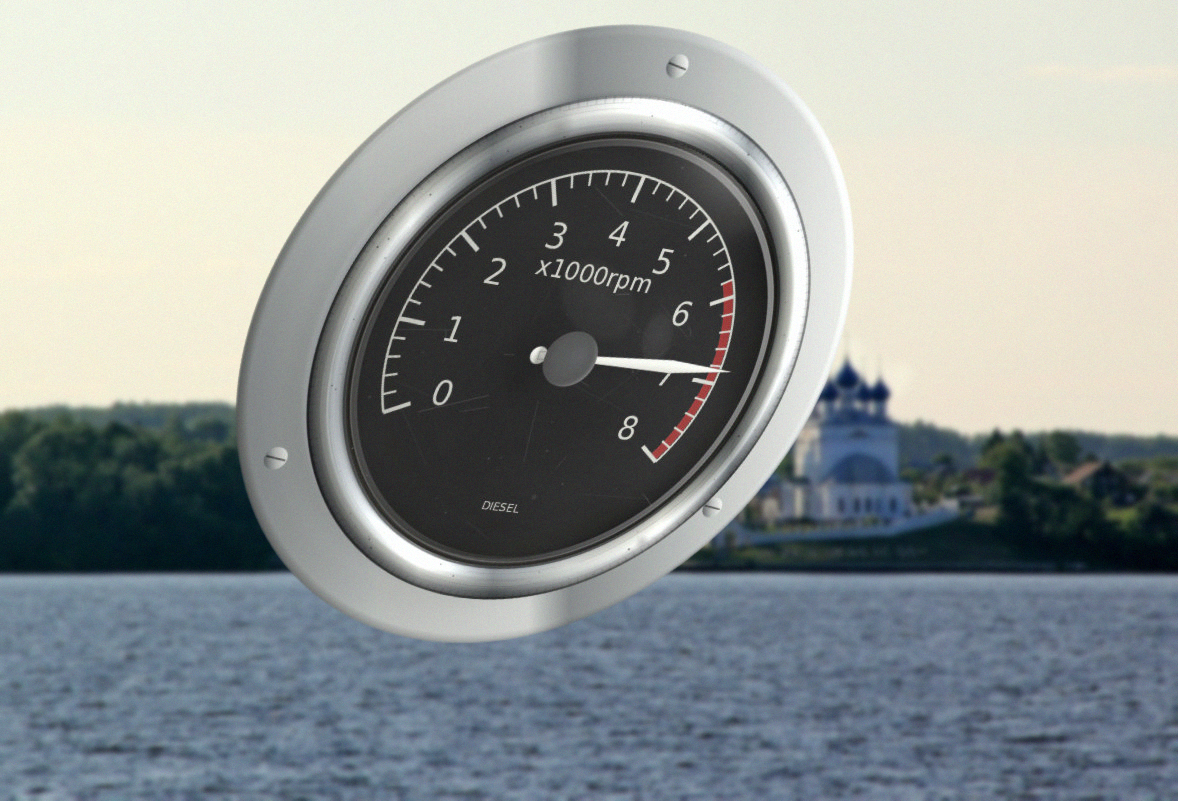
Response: 6800 rpm
